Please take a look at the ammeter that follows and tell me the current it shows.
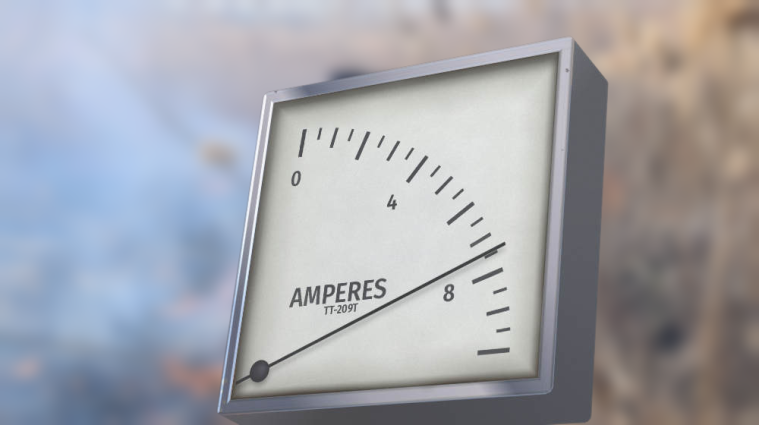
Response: 7.5 A
